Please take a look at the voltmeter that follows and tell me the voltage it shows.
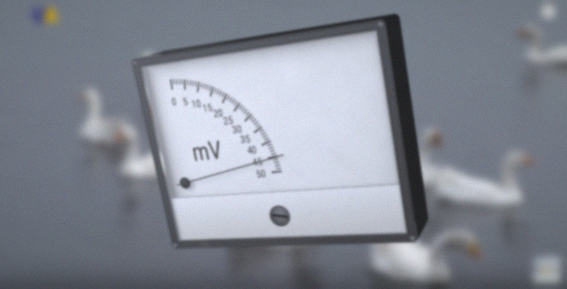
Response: 45 mV
